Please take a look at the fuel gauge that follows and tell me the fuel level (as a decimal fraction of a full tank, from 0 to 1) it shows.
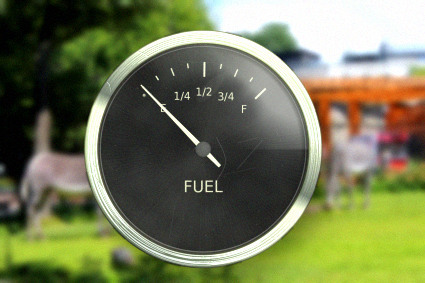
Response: 0
